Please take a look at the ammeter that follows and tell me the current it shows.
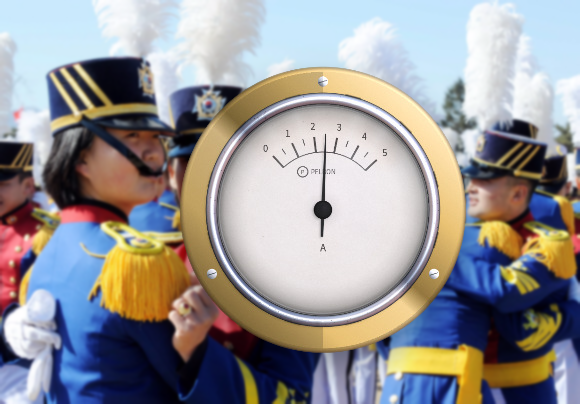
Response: 2.5 A
